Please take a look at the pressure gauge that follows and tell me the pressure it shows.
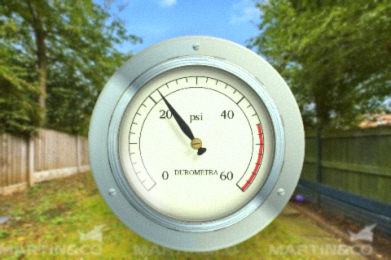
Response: 22 psi
